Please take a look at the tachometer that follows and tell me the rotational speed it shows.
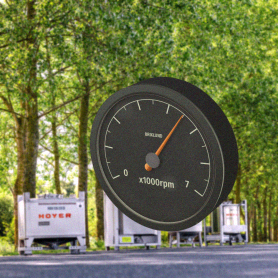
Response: 4500 rpm
